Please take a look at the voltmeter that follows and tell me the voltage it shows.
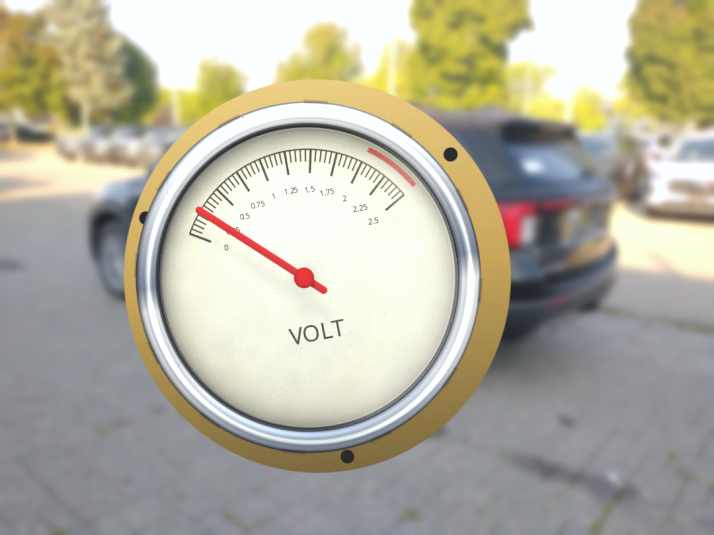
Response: 0.25 V
